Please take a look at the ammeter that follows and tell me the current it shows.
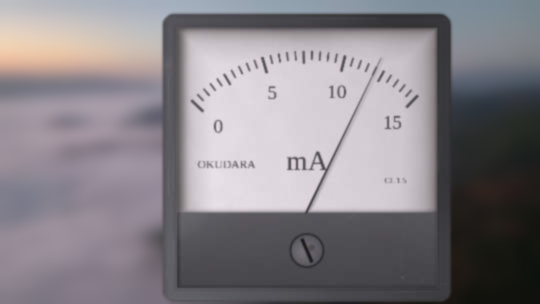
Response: 12 mA
